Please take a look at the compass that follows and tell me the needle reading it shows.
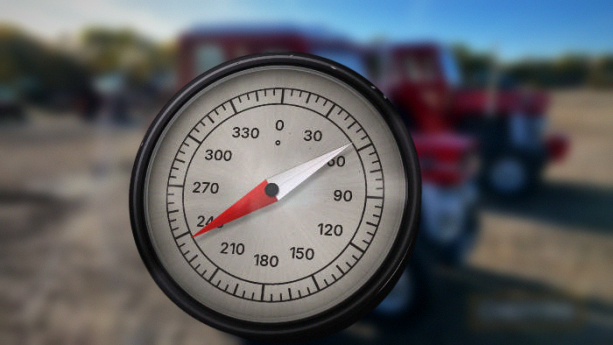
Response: 235 °
